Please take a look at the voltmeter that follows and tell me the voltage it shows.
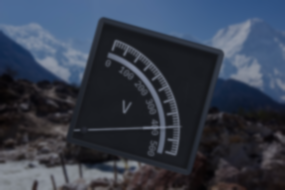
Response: 400 V
